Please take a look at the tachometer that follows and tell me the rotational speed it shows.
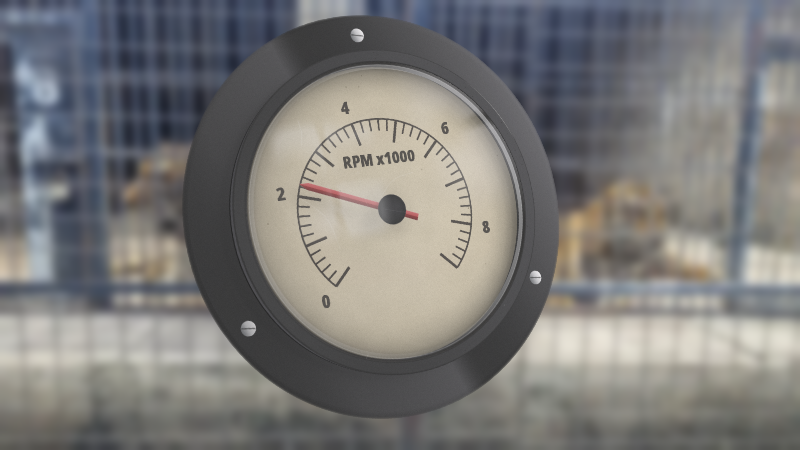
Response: 2200 rpm
